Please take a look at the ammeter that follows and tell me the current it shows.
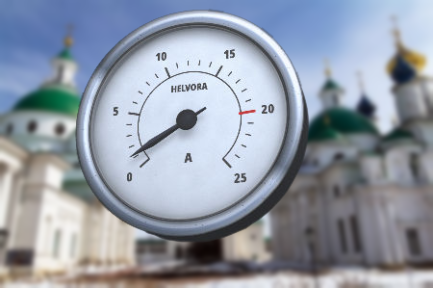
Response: 1 A
